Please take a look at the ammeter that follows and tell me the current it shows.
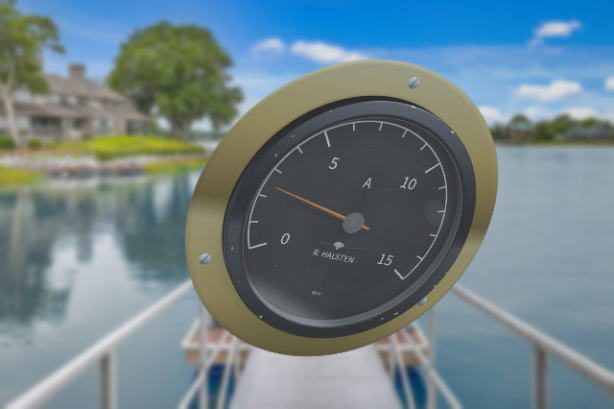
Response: 2.5 A
